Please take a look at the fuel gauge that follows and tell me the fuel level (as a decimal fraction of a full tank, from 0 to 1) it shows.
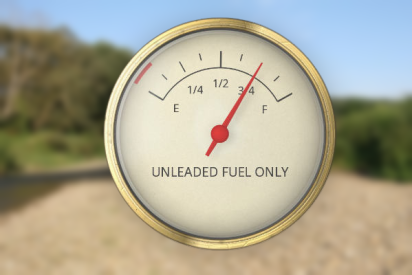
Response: 0.75
